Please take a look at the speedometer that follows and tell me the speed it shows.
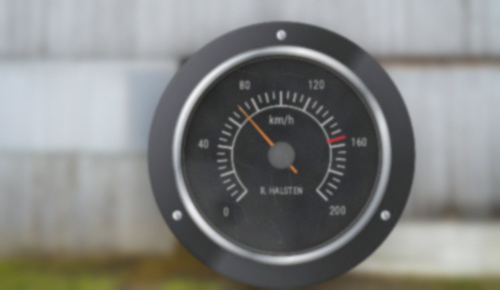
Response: 70 km/h
